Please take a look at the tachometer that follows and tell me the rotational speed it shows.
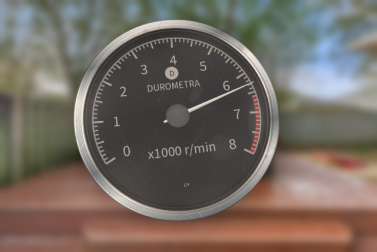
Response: 6300 rpm
